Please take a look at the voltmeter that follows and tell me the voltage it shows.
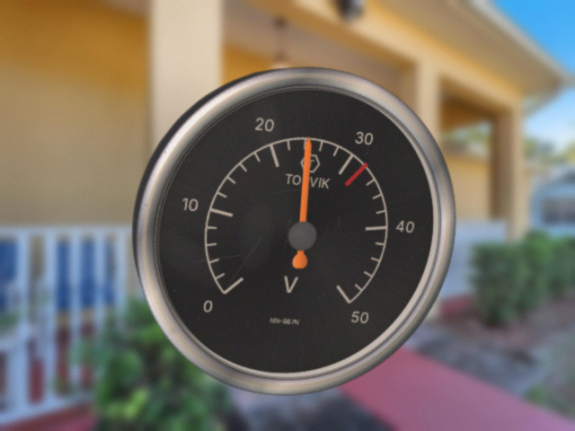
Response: 24 V
